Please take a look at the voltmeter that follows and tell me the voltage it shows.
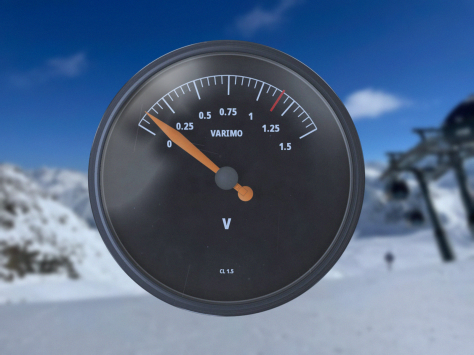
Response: 0.1 V
